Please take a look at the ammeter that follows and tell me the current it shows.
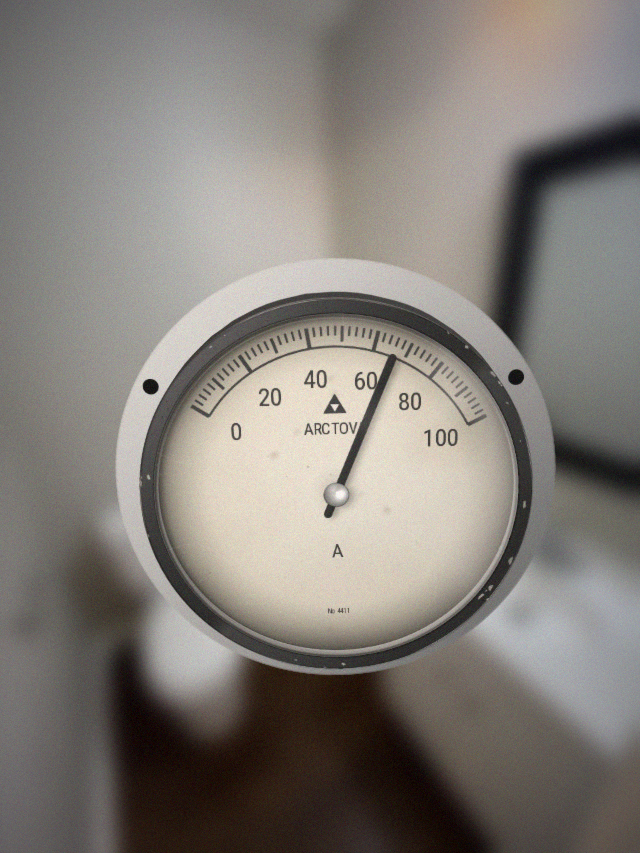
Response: 66 A
